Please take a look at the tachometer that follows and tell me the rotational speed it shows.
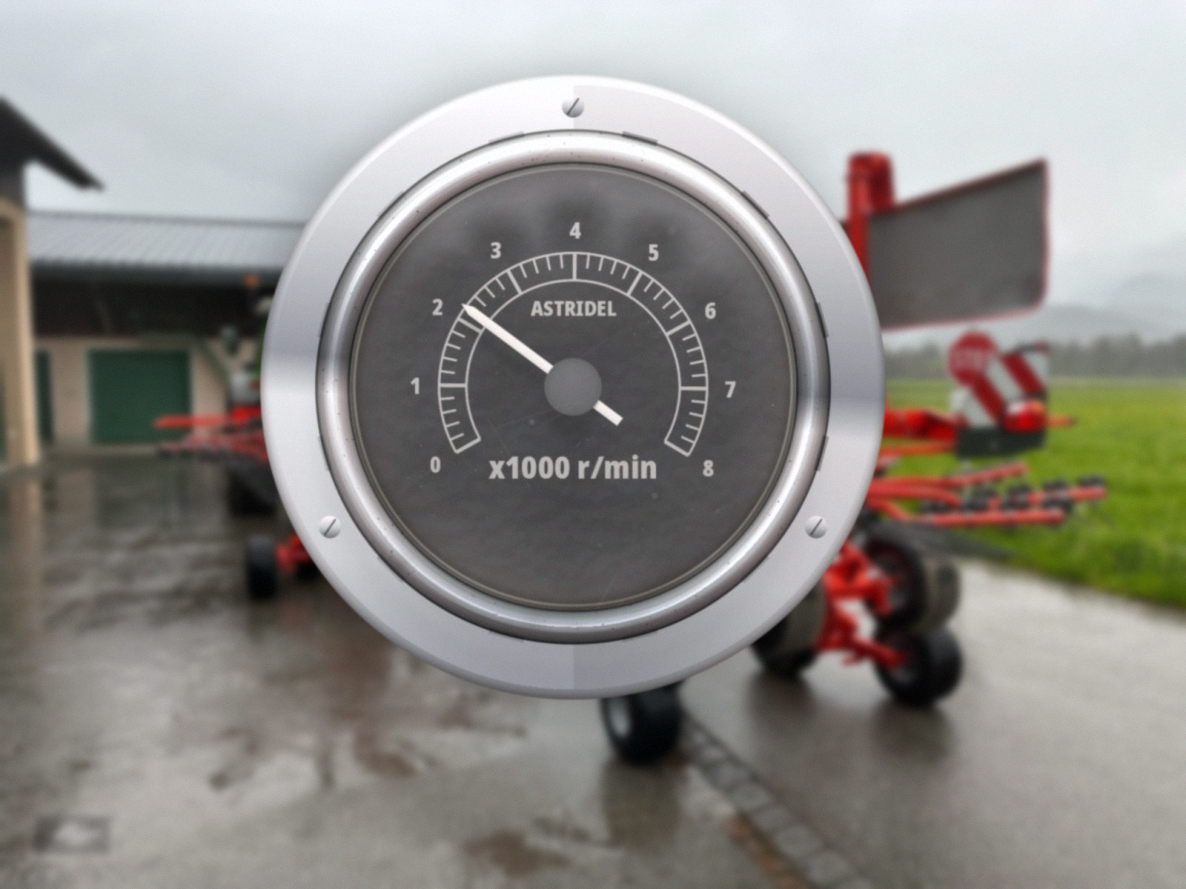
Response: 2200 rpm
